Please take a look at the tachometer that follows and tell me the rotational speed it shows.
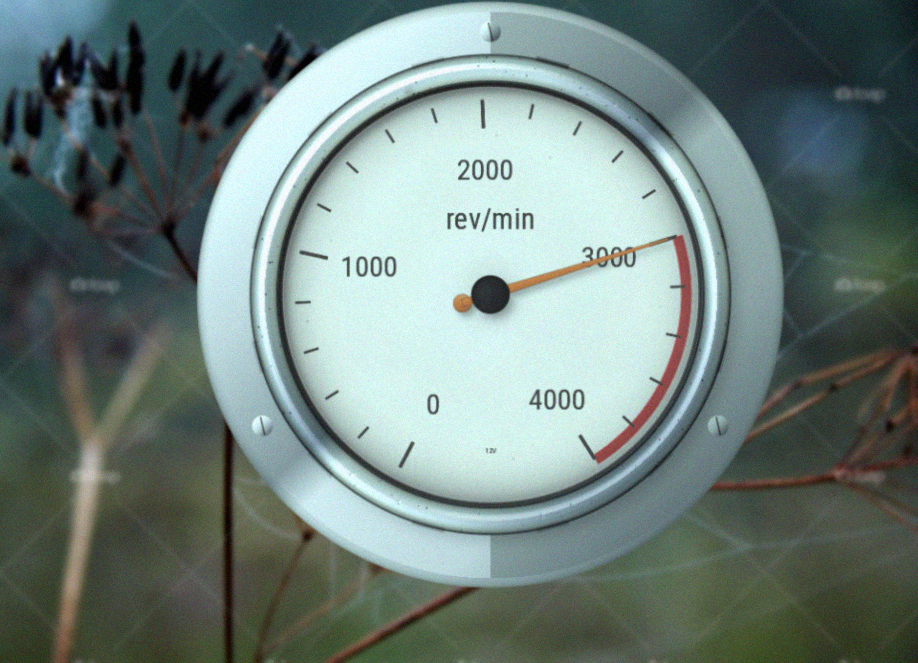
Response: 3000 rpm
